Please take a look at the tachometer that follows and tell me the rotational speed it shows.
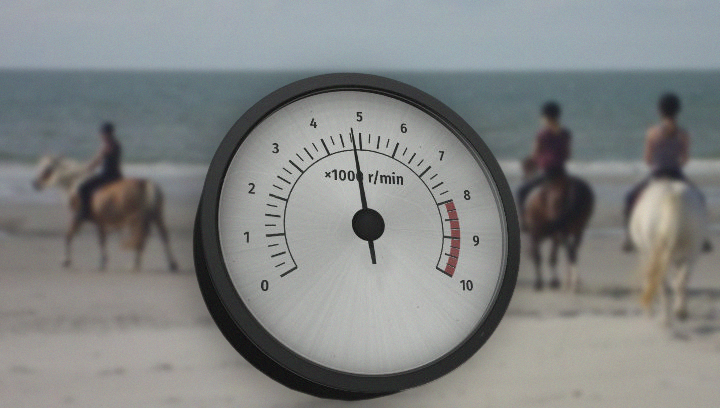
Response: 4750 rpm
